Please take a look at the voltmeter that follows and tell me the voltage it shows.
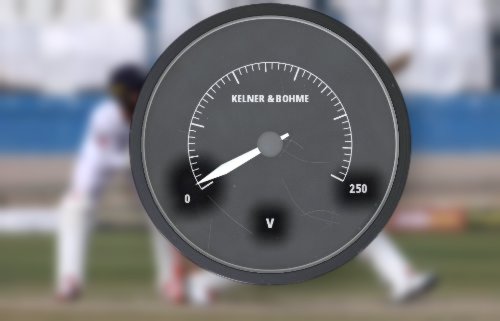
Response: 5 V
